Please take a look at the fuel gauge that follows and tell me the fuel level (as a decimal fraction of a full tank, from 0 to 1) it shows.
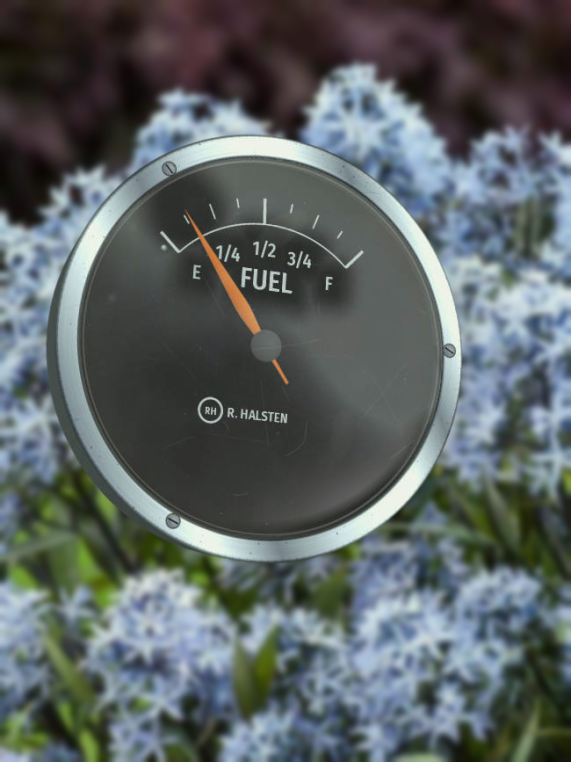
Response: 0.125
